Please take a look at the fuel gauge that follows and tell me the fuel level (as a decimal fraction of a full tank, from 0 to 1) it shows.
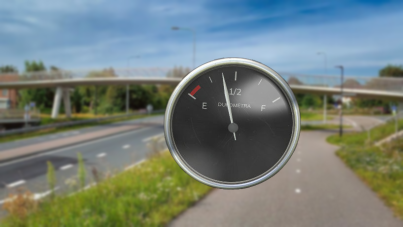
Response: 0.375
